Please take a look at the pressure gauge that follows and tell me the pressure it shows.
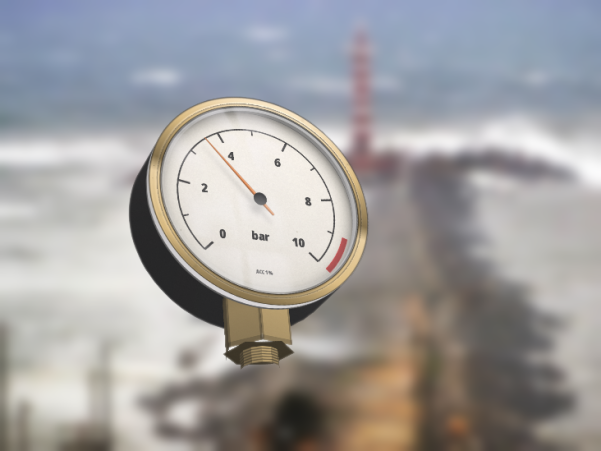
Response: 3.5 bar
